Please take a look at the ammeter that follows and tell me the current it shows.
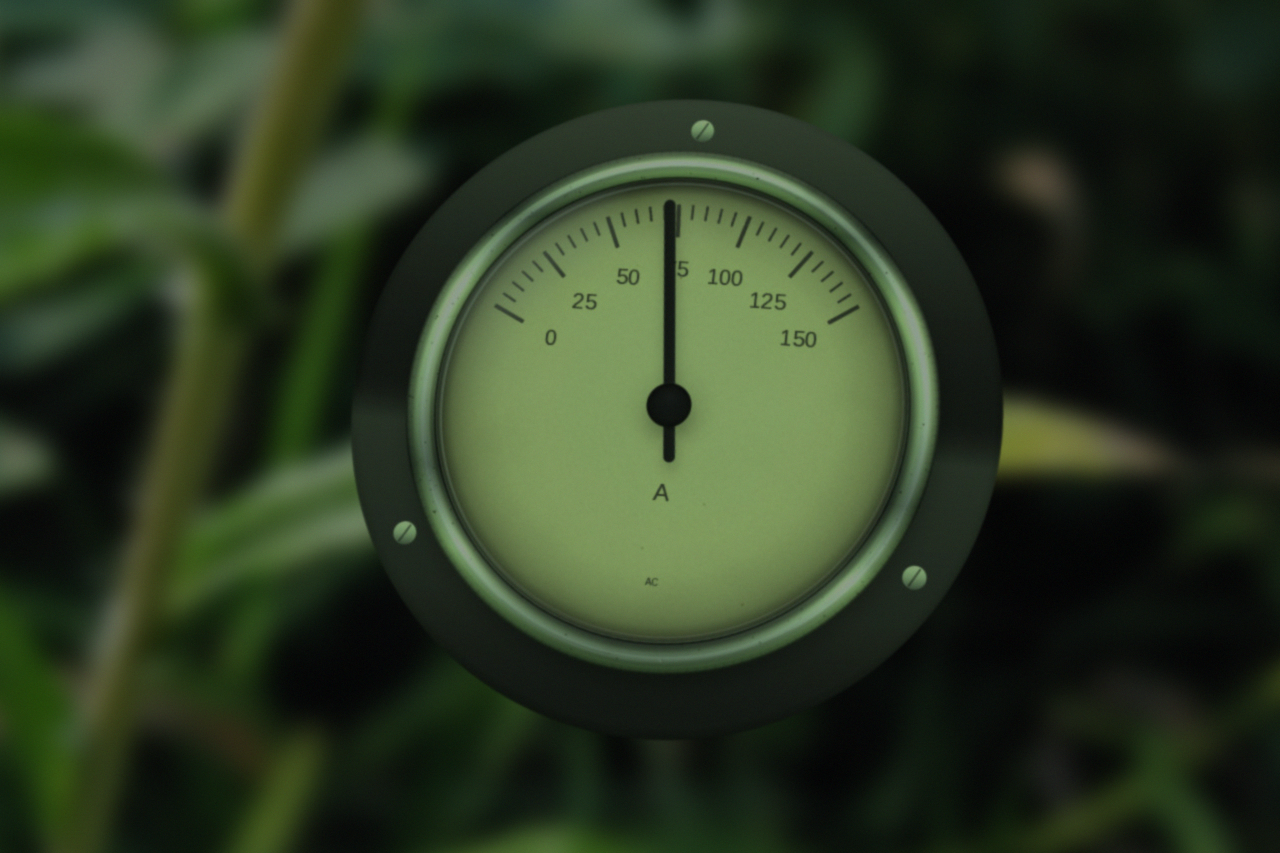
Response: 72.5 A
